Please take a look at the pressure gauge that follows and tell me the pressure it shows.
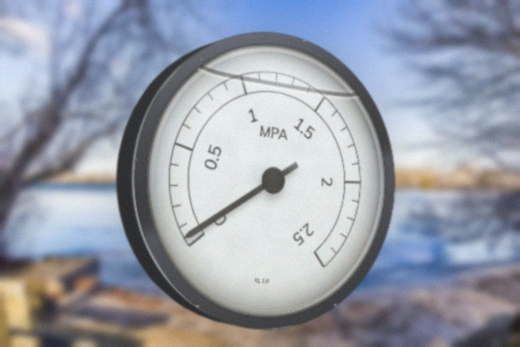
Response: 0.05 MPa
